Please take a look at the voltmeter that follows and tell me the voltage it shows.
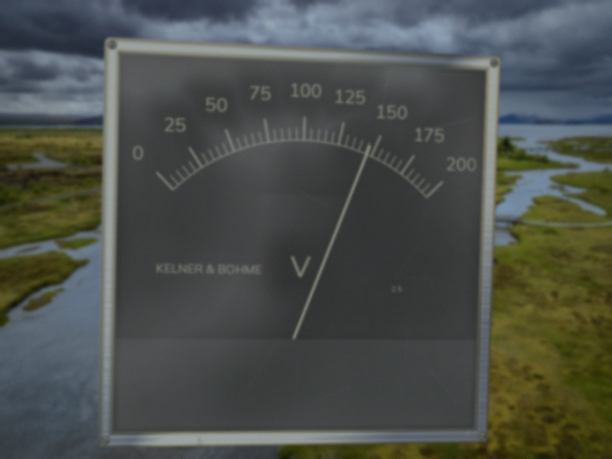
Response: 145 V
